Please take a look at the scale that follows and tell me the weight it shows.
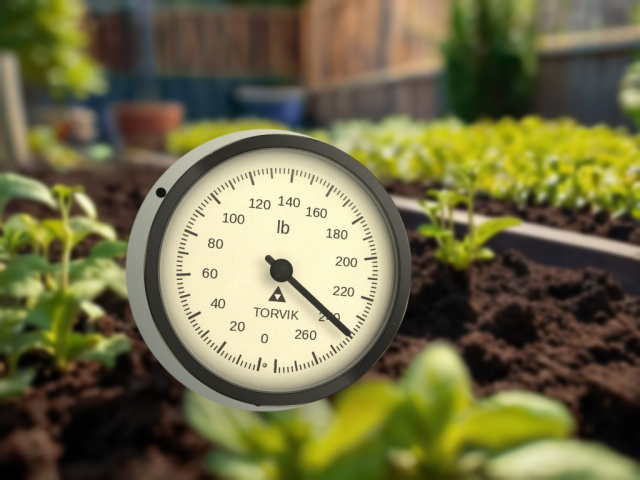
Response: 240 lb
